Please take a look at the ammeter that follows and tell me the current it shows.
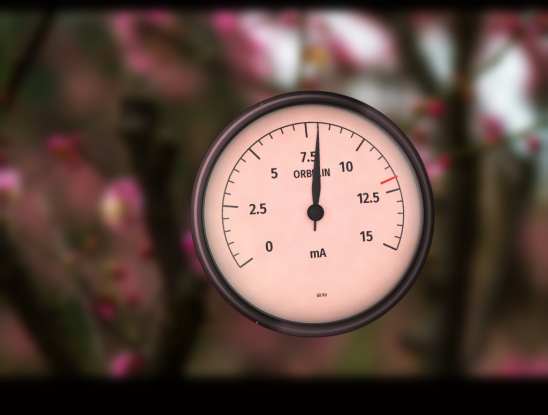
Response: 8 mA
